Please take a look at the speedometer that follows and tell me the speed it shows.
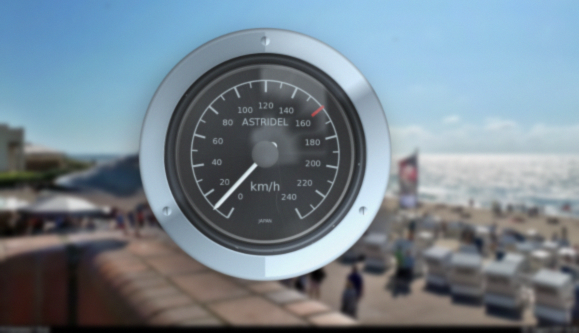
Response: 10 km/h
